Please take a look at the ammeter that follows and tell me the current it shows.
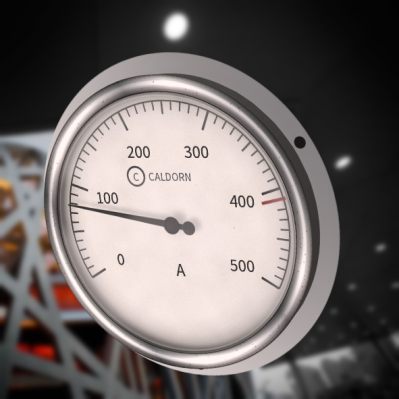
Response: 80 A
